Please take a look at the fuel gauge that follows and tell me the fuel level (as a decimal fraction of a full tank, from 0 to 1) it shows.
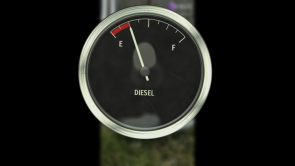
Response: 0.25
